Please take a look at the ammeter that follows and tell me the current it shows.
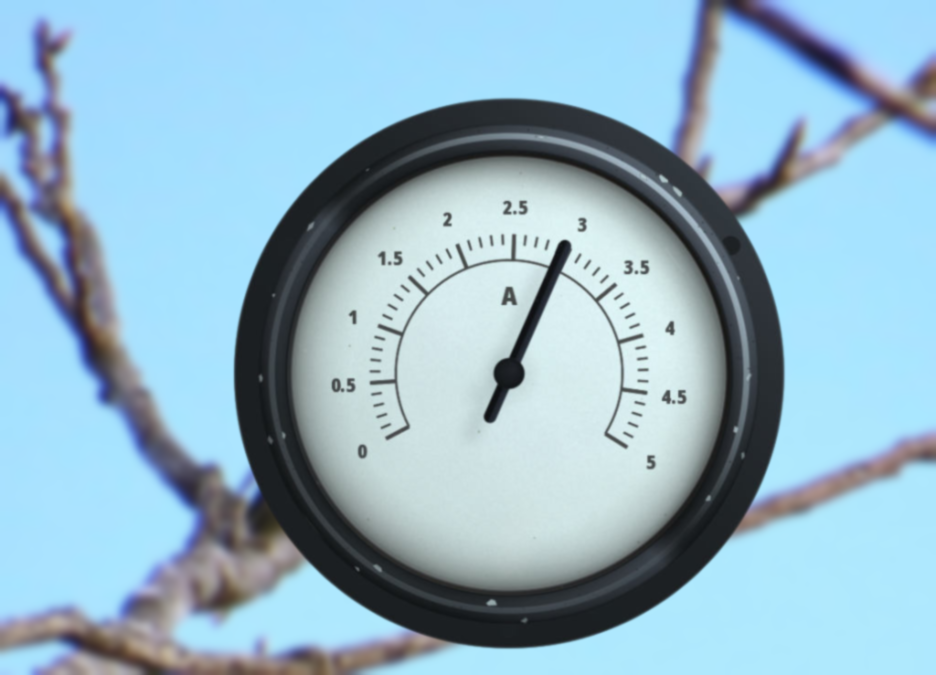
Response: 2.95 A
